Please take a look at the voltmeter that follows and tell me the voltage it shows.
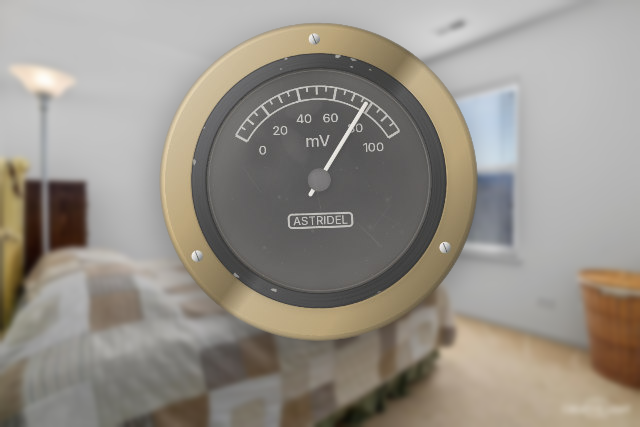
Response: 77.5 mV
